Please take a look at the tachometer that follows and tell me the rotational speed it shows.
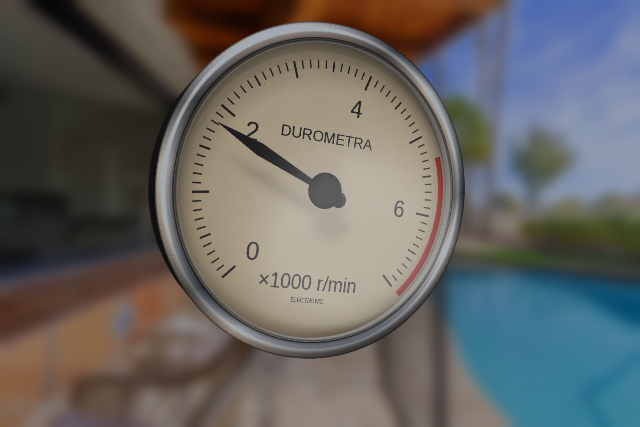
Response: 1800 rpm
